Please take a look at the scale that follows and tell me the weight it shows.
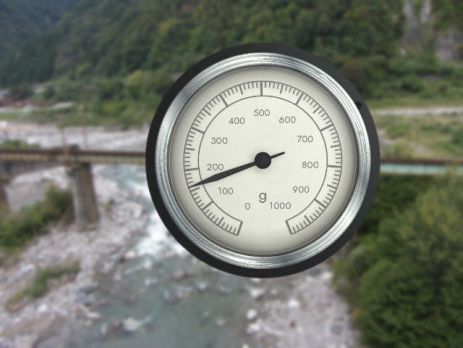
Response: 160 g
